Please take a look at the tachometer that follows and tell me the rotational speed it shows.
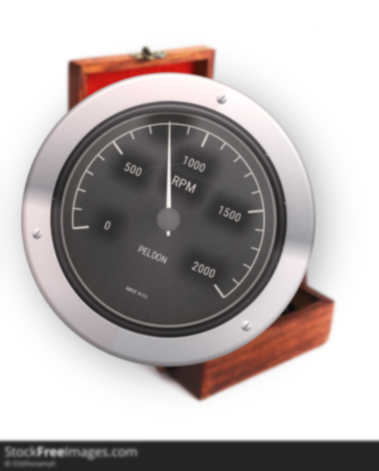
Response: 800 rpm
